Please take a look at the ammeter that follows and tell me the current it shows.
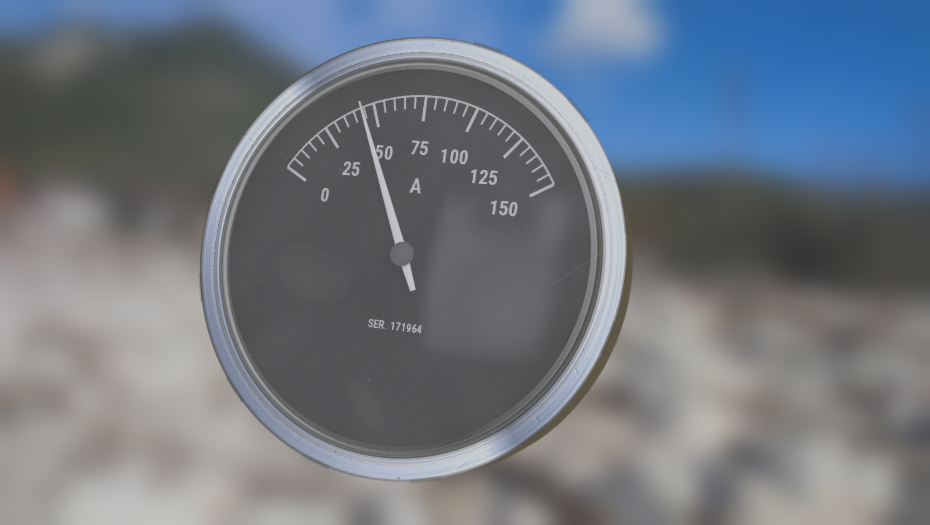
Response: 45 A
